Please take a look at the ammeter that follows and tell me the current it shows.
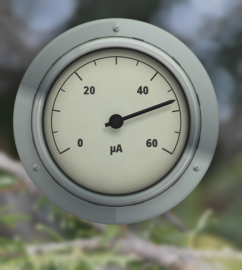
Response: 47.5 µA
